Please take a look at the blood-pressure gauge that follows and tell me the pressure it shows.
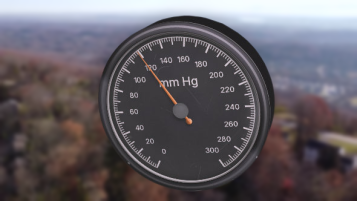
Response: 120 mmHg
